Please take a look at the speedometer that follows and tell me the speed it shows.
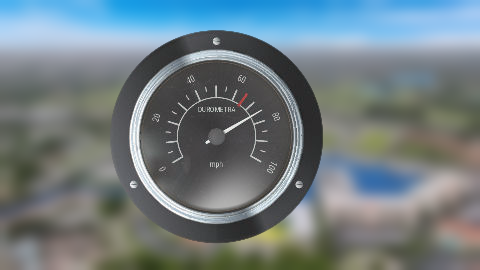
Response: 75 mph
